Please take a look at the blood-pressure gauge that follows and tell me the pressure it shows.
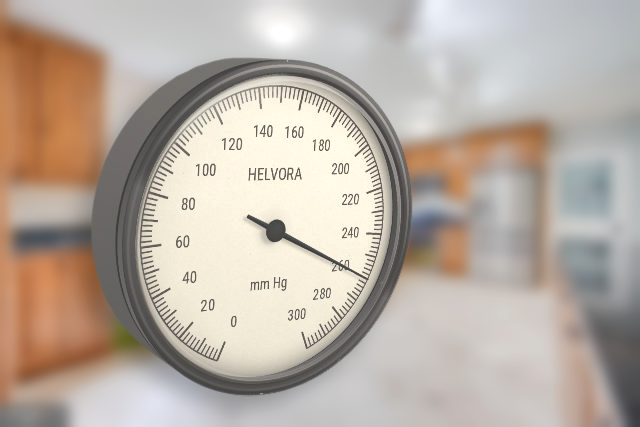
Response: 260 mmHg
